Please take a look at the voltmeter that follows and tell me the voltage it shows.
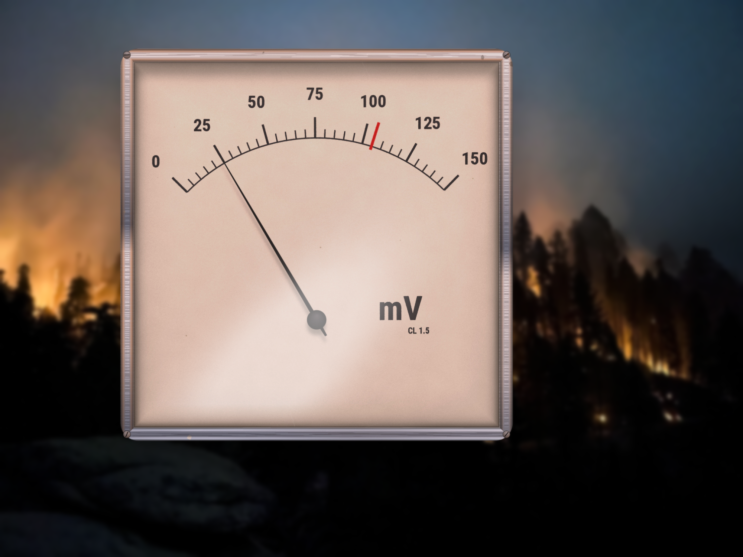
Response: 25 mV
